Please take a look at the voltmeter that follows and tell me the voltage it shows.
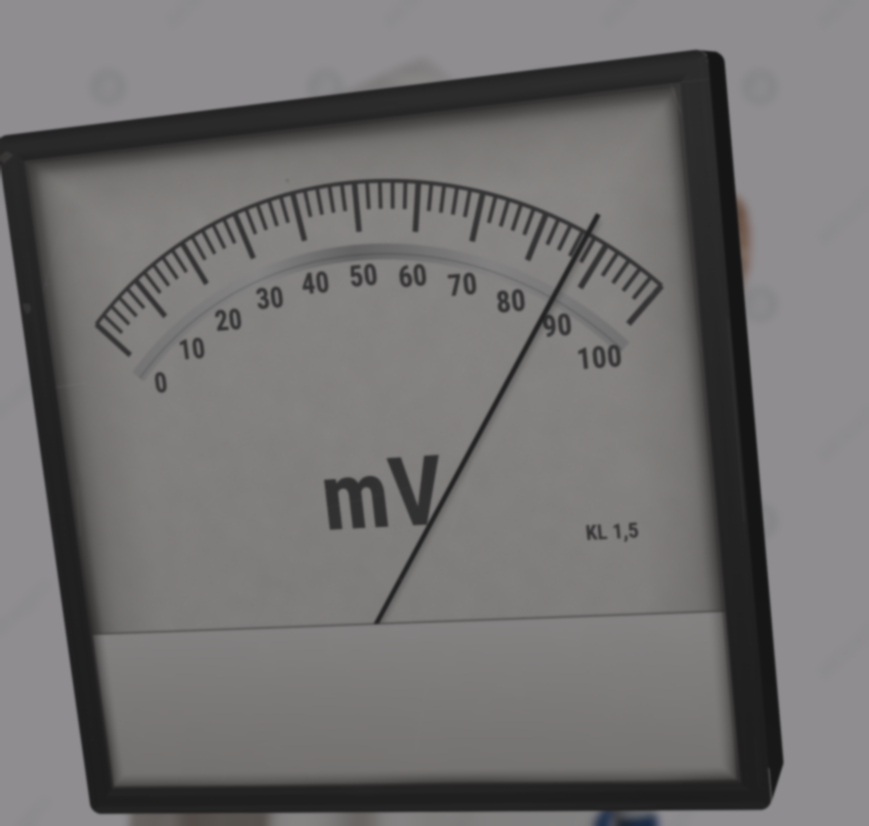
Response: 87 mV
